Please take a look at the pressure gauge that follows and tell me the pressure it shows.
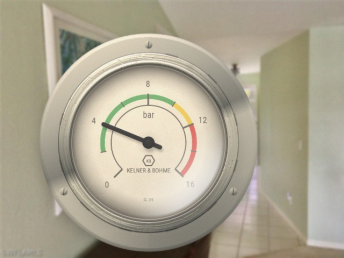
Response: 4 bar
